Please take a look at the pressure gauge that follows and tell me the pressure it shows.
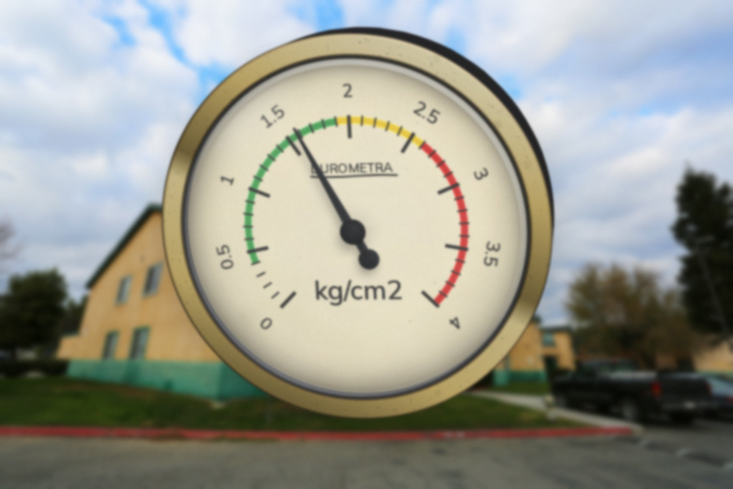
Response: 1.6 kg/cm²
